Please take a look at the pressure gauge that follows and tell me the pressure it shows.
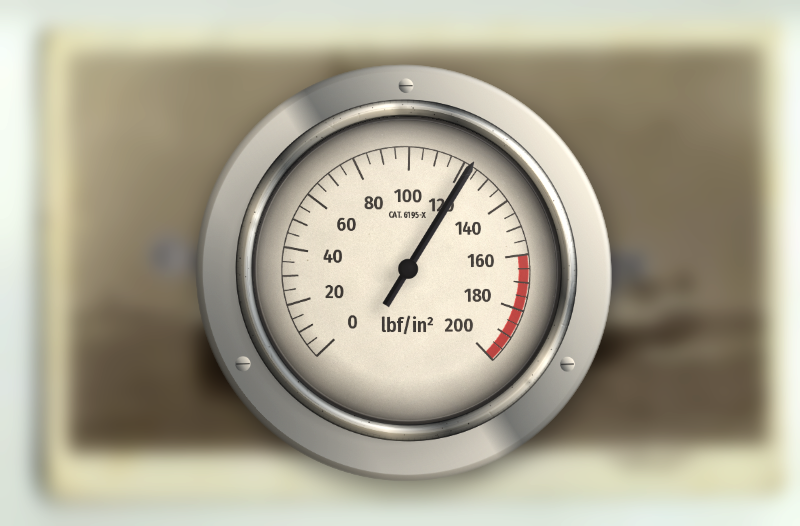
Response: 122.5 psi
